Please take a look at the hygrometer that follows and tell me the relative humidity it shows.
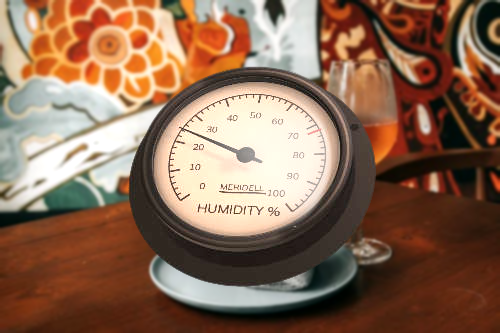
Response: 24 %
